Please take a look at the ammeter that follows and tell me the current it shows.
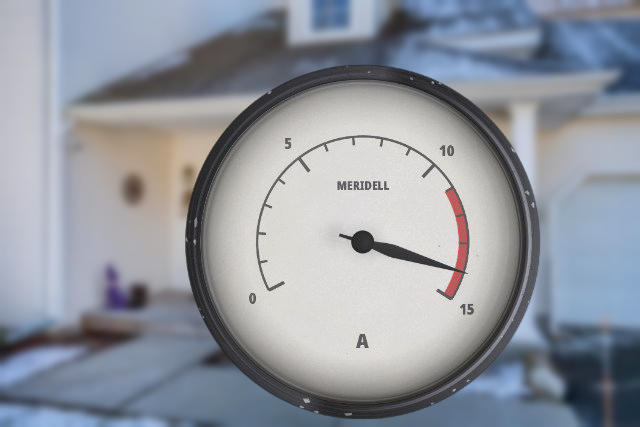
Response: 14 A
